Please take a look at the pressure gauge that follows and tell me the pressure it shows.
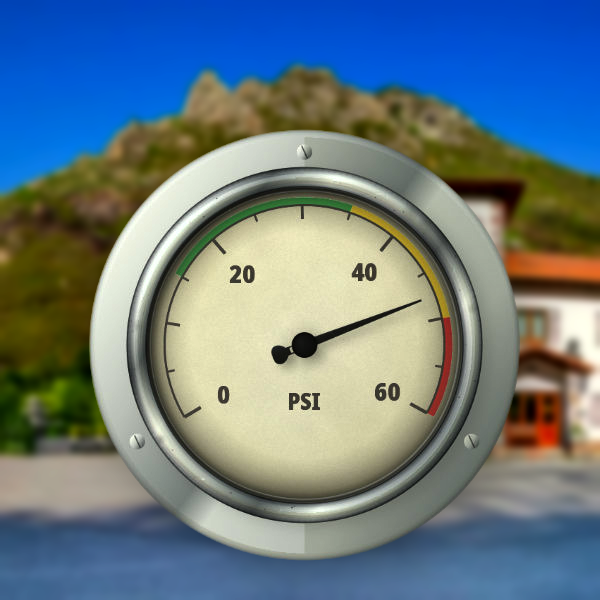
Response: 47.5 psi
